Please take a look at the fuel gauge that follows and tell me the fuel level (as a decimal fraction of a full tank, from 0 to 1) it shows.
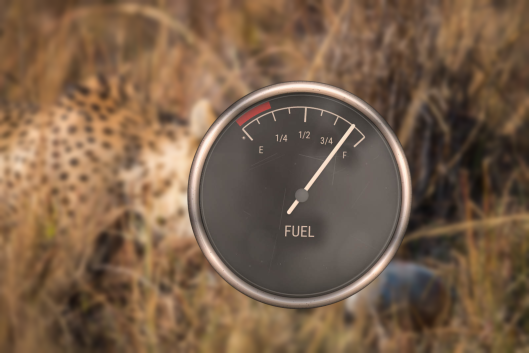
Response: 0.875
